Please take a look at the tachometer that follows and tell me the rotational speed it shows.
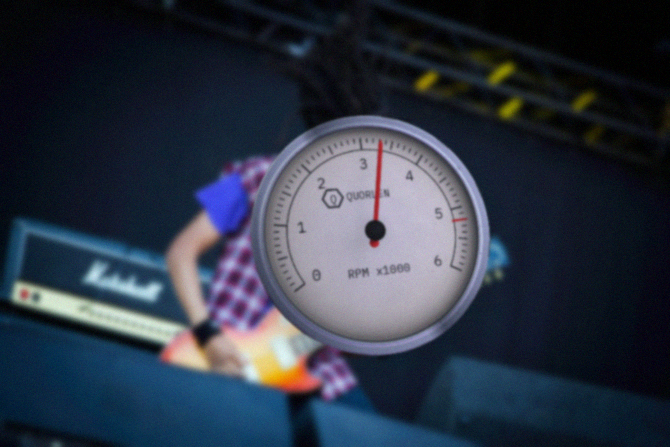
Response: 3300 rpm
